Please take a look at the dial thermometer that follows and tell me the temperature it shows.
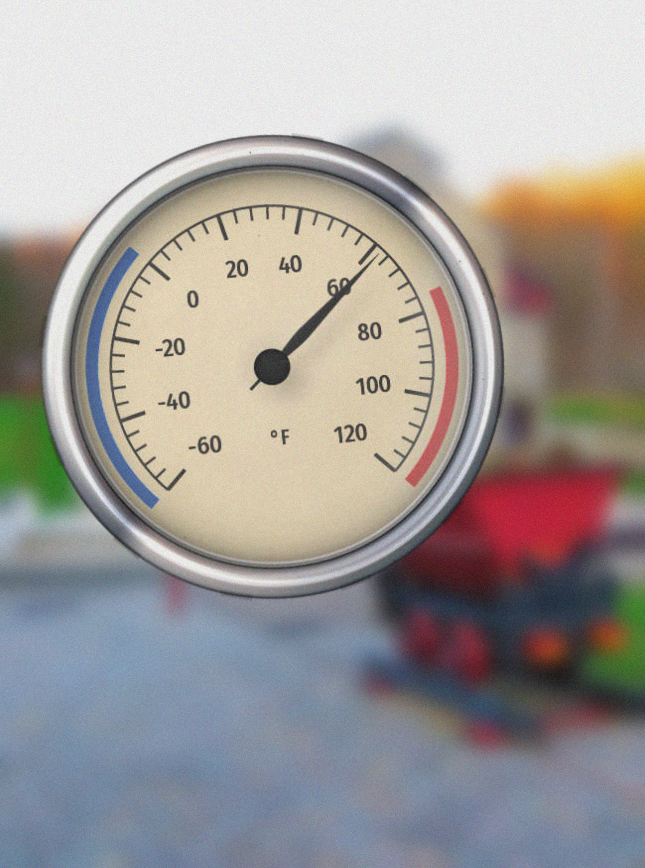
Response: 62 °F
